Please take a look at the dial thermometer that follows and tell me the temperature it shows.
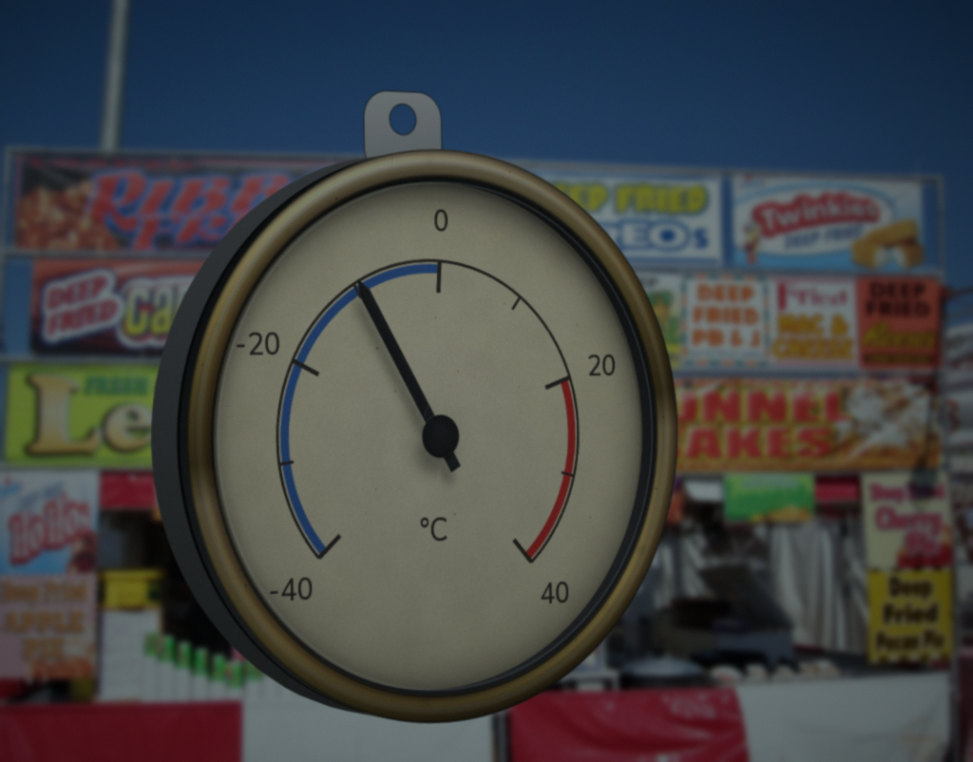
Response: -10 °C
